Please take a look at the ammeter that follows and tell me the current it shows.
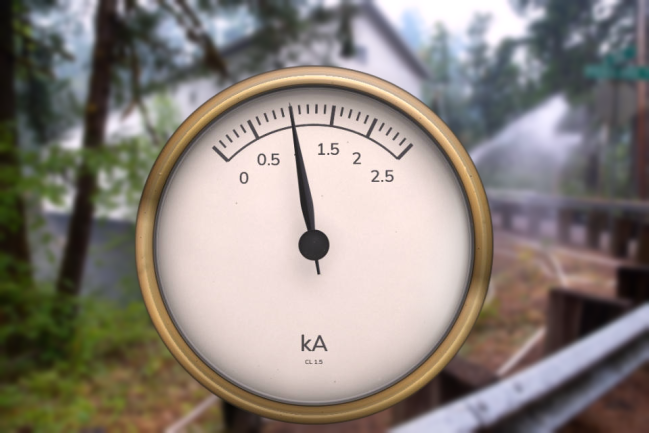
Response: 1 kA
